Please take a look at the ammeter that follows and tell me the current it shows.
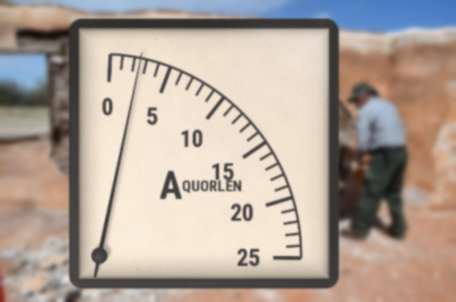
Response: 2.5 A
